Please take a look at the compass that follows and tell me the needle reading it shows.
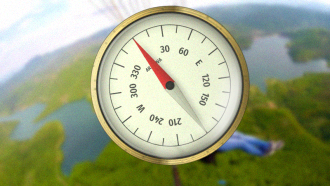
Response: 0 °
